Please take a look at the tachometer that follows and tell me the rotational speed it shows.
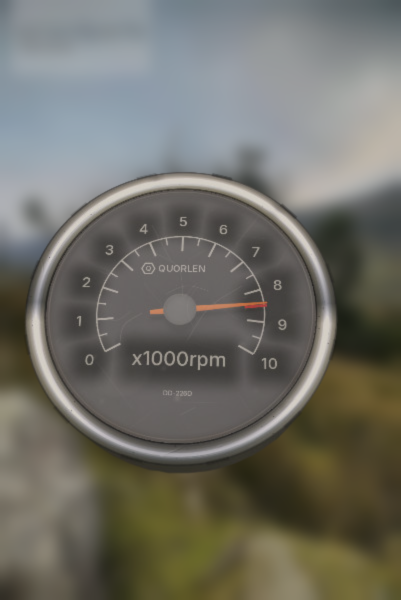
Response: 8500 rpm
